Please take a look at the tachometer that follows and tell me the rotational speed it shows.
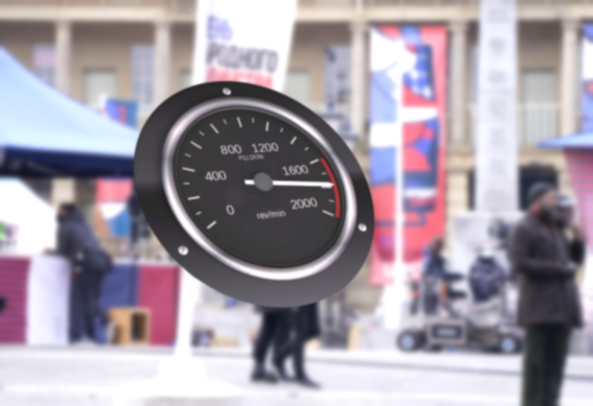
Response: 1800 rpm
